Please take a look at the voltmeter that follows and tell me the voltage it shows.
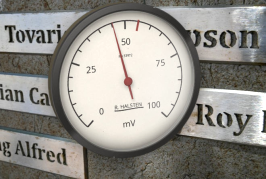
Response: 45 mV
